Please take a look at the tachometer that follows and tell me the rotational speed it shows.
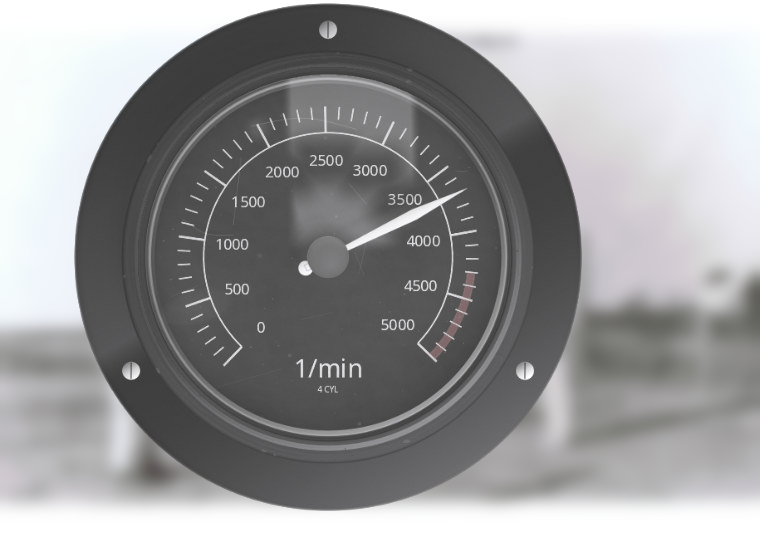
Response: 3700 rpm
